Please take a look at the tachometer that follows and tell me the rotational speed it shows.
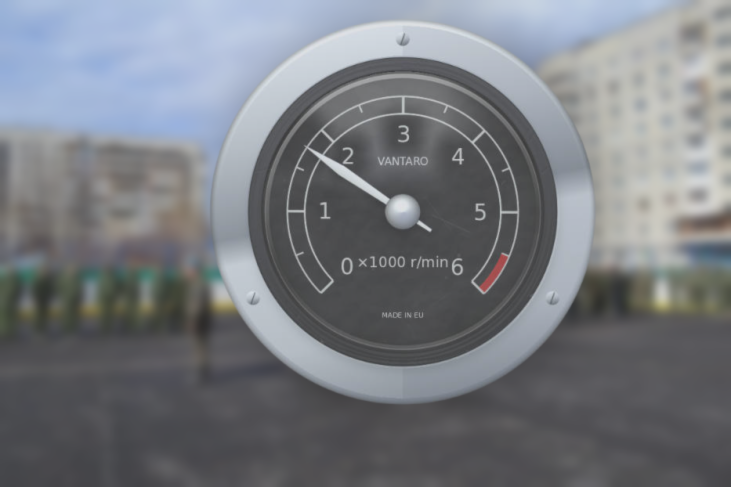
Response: 1750 rpm
